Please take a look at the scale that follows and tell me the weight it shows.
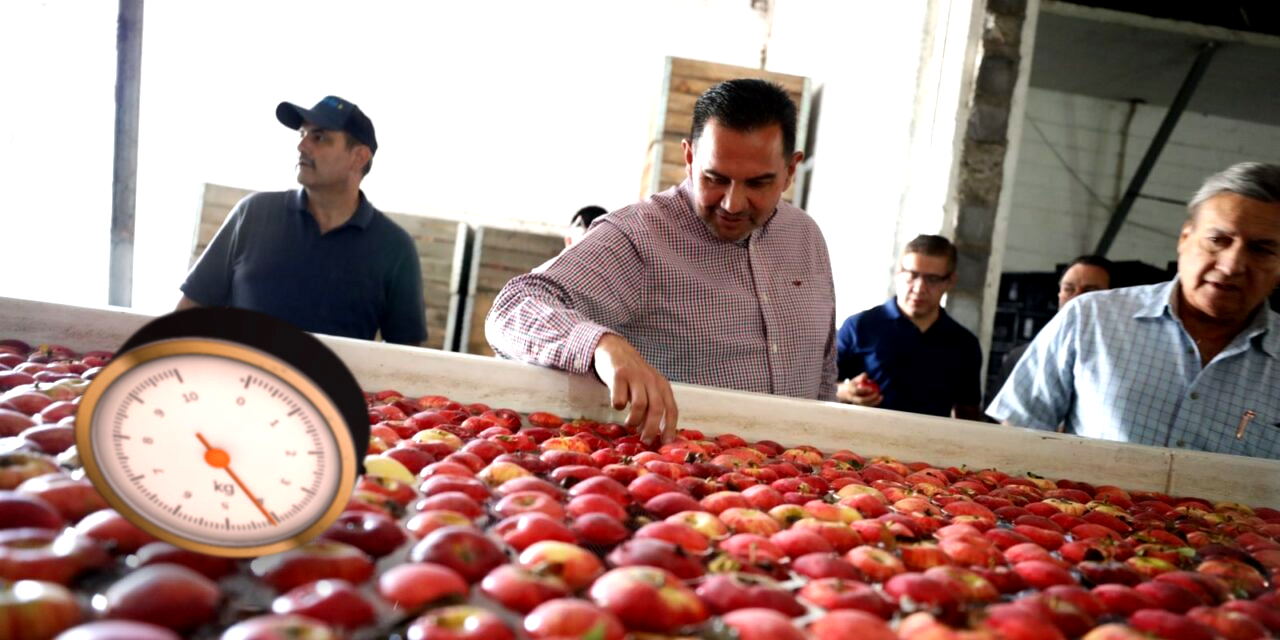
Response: 4 kg
